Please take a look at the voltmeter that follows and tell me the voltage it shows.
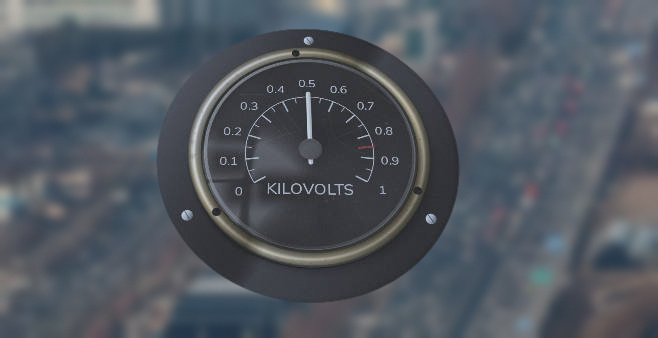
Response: 0.5 kV
